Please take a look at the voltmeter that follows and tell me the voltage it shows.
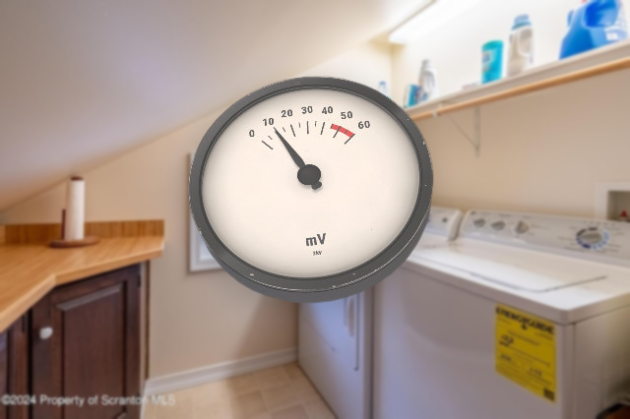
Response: 10 mV
